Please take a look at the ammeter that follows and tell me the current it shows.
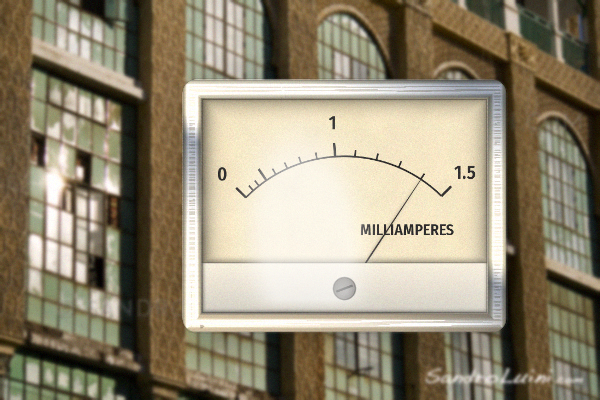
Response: 1.4 mA
